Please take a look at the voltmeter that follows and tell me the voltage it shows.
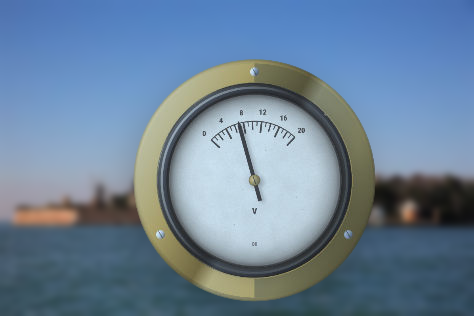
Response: 7 V
